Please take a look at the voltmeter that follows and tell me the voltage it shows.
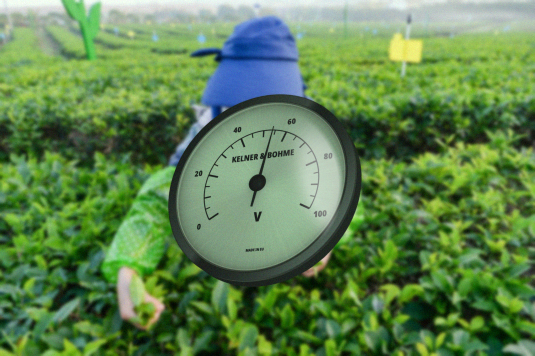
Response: 55 V
